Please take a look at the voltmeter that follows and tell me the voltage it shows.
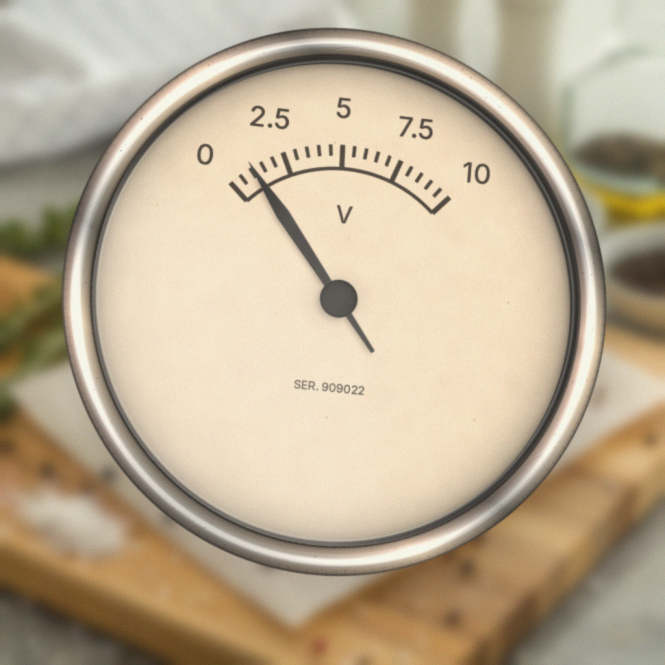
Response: 1 V
